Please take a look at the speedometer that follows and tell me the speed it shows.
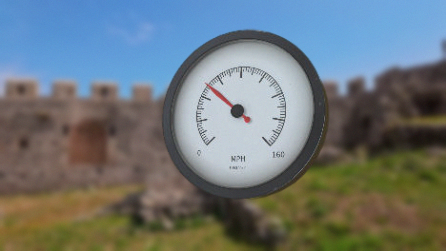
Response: 50 mph
